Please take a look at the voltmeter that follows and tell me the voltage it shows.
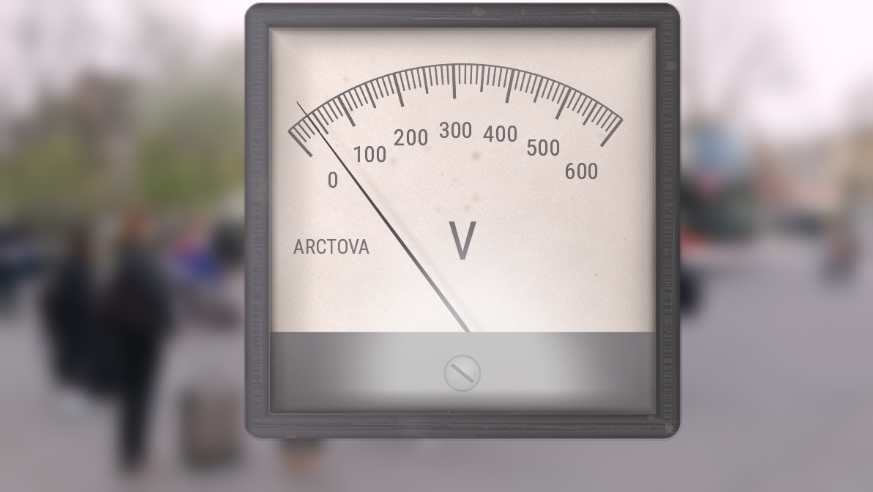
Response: 40 V
